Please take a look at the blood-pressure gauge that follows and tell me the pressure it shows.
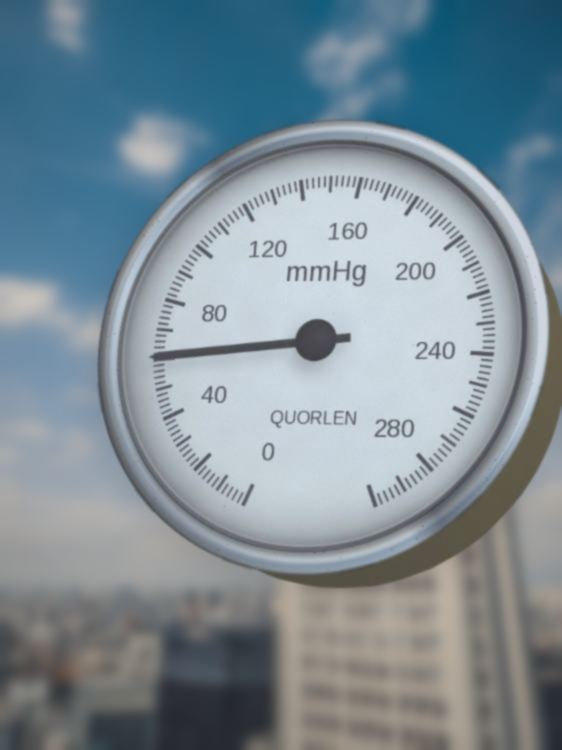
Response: 60 mmHg
